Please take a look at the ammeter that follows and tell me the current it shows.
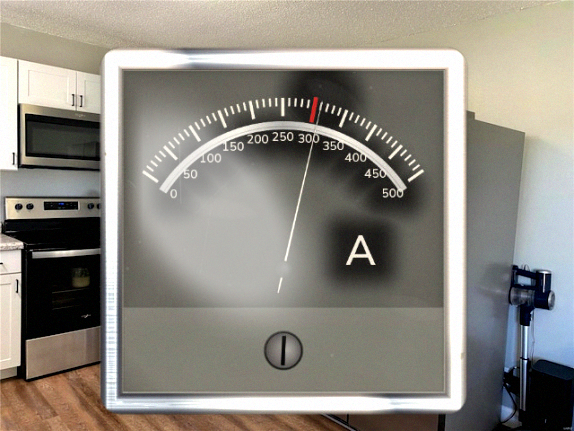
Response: 310 A
